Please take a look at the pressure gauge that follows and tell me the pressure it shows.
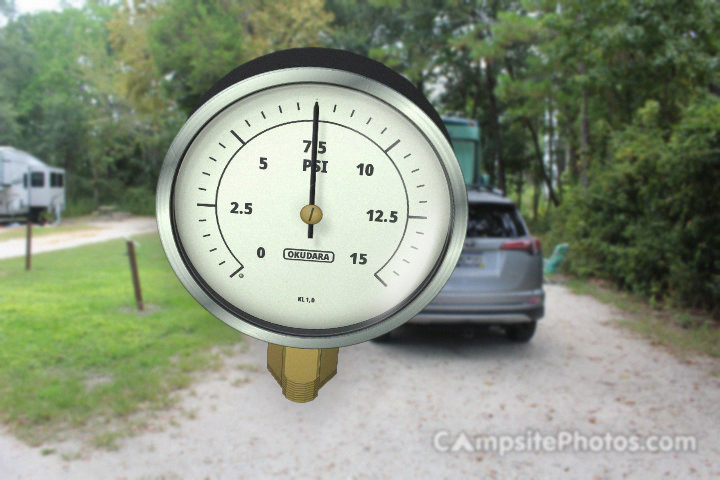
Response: 7.5 psi
